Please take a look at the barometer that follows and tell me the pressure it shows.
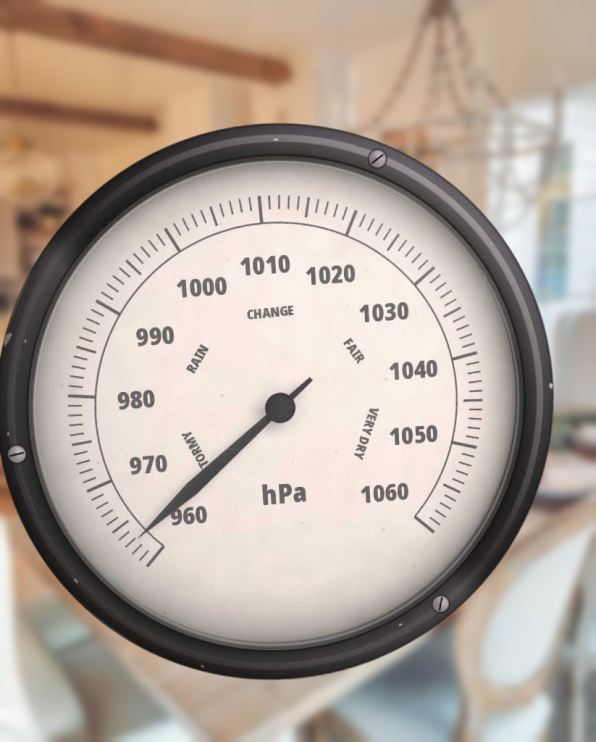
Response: 963 hPa
